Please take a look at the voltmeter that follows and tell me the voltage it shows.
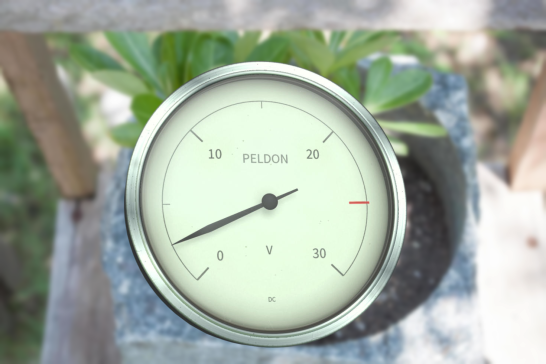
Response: 2.5 V
